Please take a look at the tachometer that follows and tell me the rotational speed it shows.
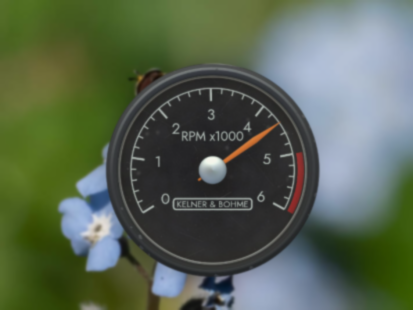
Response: 4400 rpm
